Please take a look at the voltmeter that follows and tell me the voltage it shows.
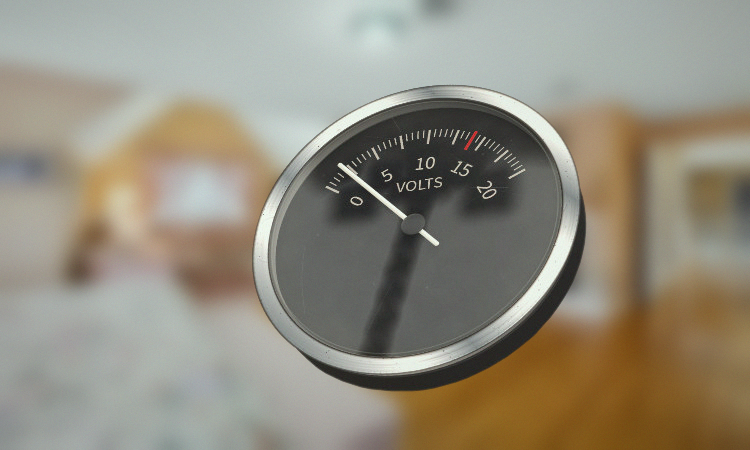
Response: 2 V
